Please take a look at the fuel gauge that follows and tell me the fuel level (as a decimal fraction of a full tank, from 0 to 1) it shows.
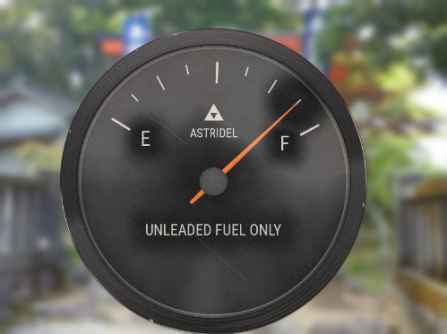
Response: 0.875
